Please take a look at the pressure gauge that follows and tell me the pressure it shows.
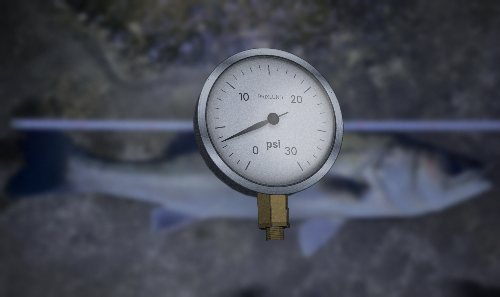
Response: 3.5 psi
